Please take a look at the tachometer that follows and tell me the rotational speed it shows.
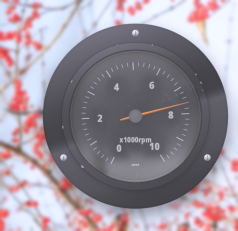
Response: 7600 rpm
